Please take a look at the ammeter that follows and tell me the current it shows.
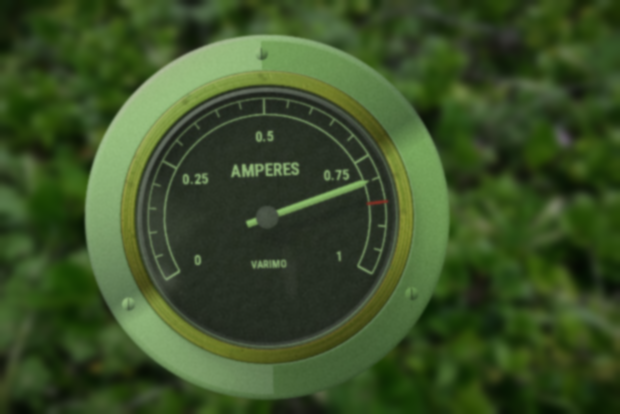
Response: 0.8 A
